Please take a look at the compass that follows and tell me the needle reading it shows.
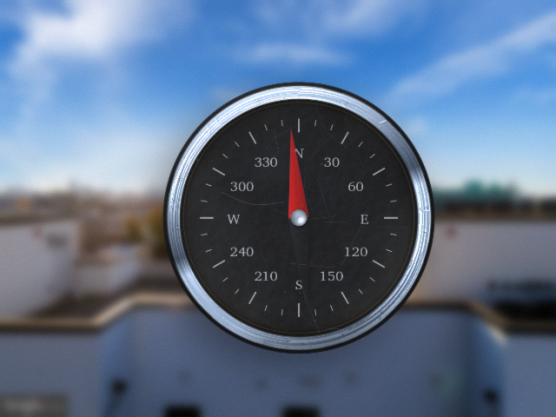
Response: 355 °
